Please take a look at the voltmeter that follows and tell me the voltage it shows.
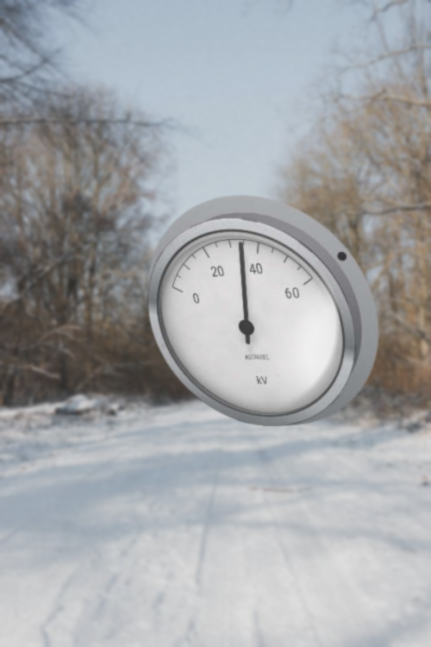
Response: 35 kV
